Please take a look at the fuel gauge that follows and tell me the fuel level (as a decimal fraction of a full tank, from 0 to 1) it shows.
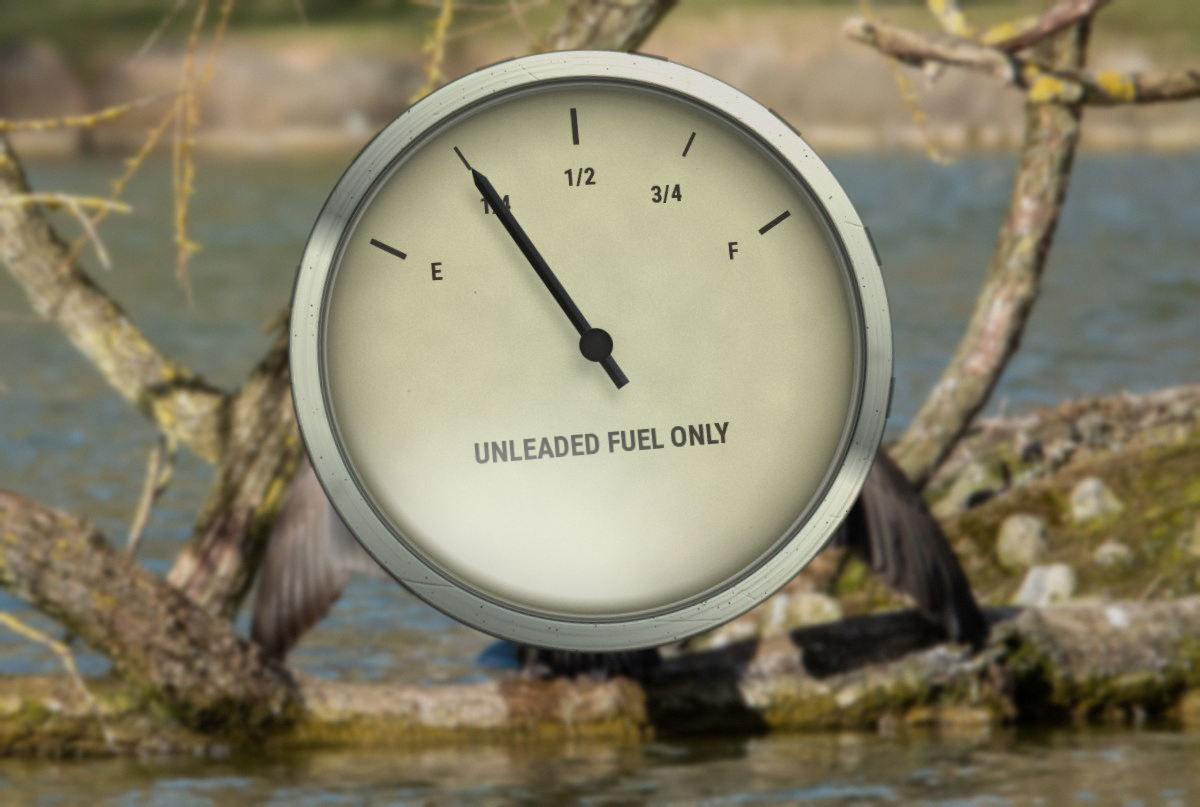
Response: 0.25
